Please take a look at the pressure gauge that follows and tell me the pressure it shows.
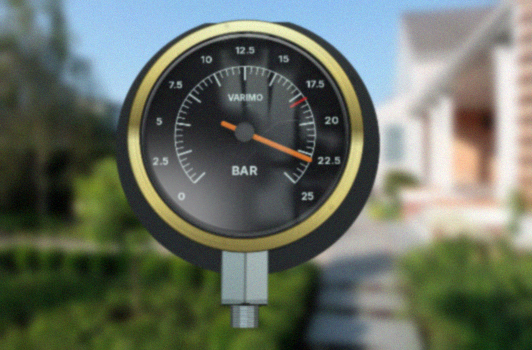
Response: 23 bar
